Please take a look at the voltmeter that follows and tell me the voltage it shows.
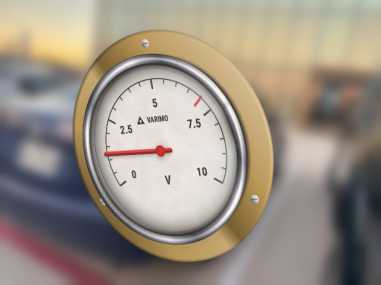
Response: 1.25 V
